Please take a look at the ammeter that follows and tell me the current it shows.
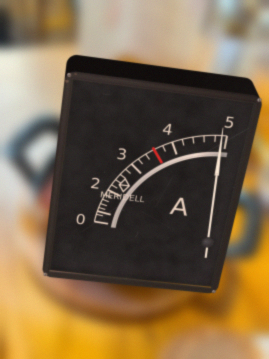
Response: 4.9 A
